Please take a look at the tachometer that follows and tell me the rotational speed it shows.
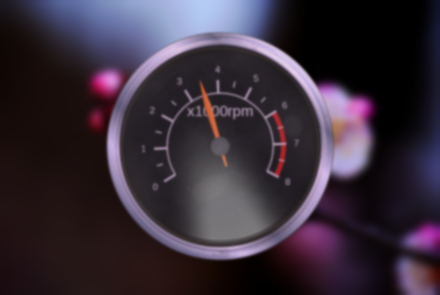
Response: 3500 rpm
